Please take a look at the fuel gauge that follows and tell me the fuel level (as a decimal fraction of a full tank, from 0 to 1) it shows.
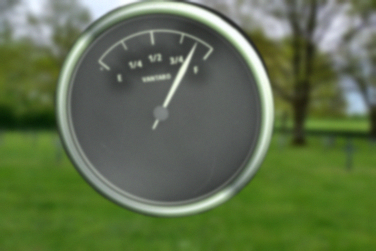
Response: 0.875
